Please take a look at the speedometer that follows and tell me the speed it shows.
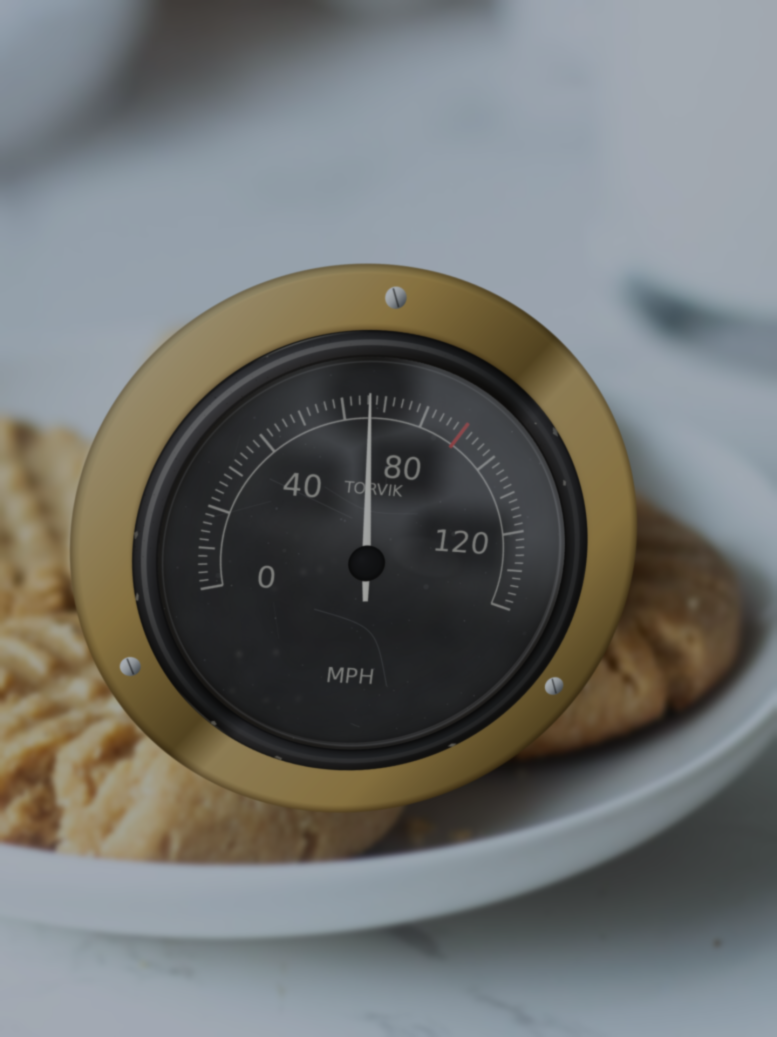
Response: 66 mph
